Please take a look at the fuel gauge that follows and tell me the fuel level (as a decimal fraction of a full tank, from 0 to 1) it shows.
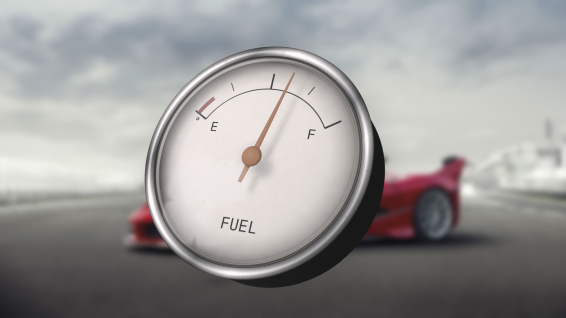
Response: 0.625
